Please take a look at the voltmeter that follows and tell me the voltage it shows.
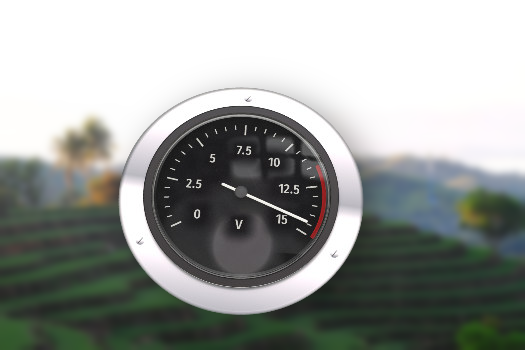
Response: 14.5 V
